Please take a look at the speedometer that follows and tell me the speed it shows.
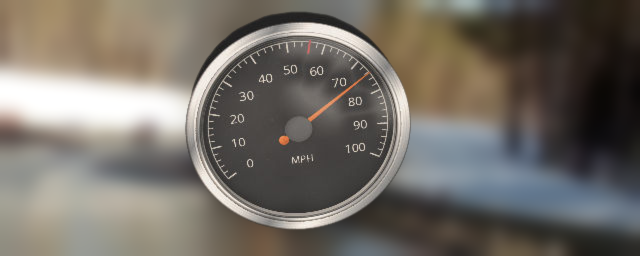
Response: 74 mph
